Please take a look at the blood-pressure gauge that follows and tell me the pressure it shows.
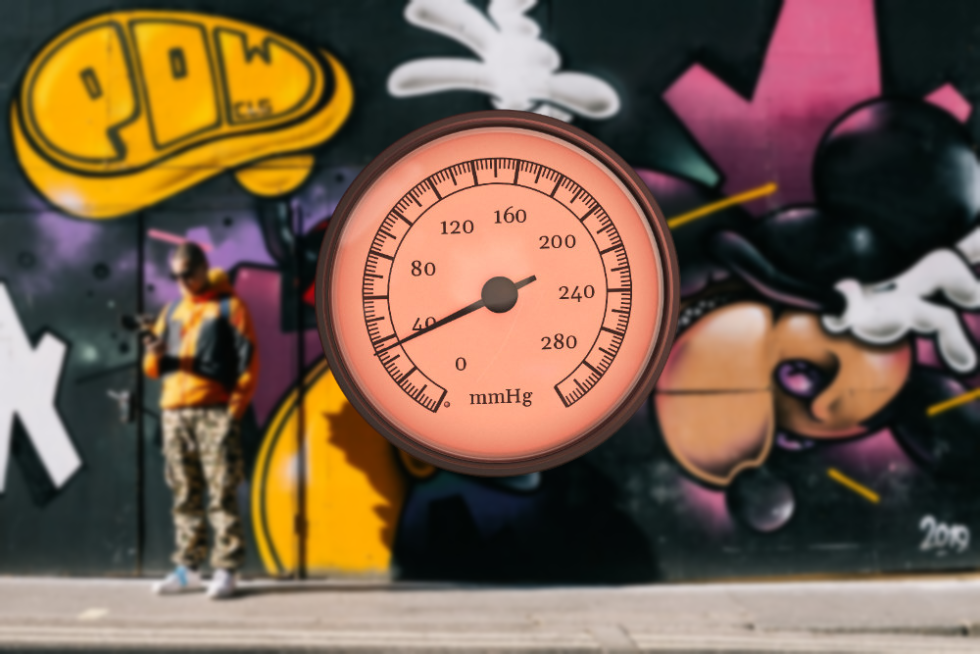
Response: 36 mmHg
